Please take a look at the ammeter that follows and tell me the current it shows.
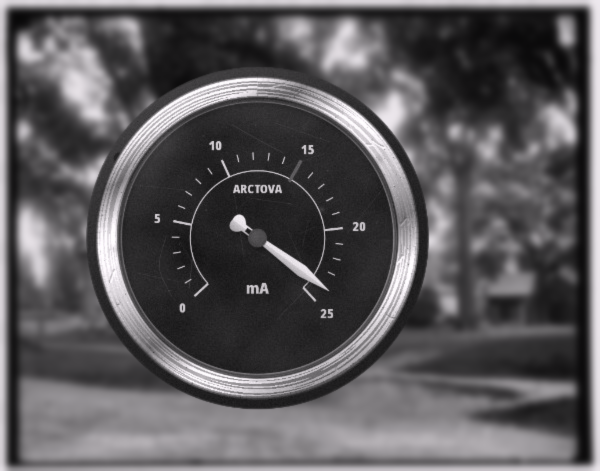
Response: 24 mA
